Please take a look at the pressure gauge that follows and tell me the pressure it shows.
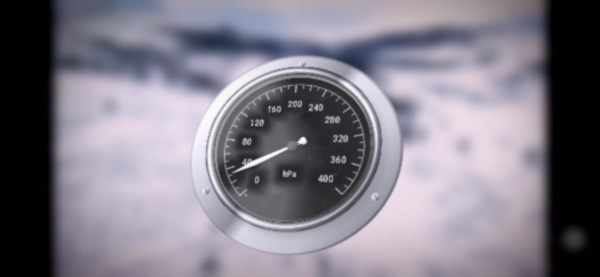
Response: 30 kPa
